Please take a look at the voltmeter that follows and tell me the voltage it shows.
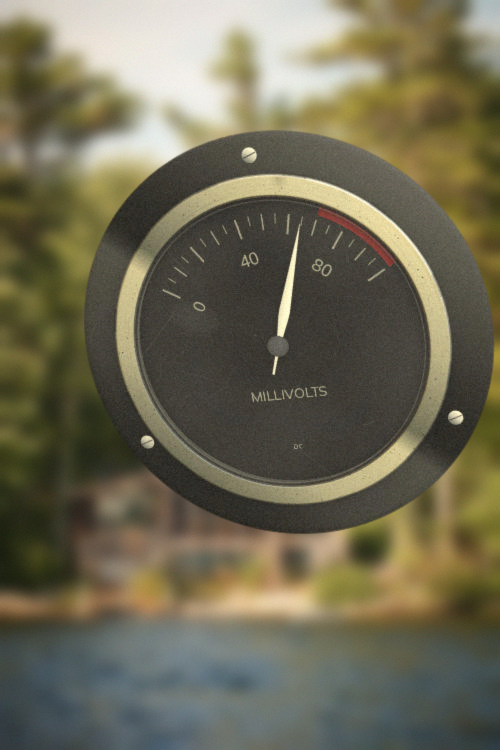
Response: 65 mV
